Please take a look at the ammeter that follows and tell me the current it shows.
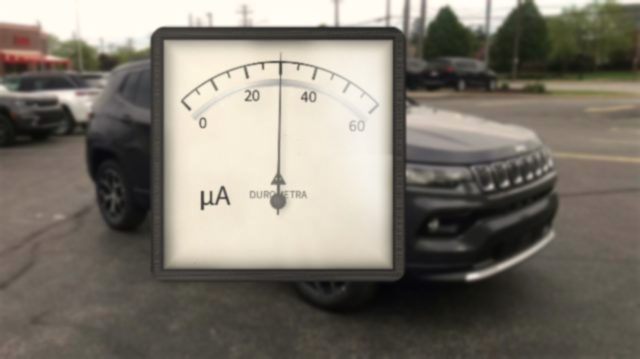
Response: 30 µA
